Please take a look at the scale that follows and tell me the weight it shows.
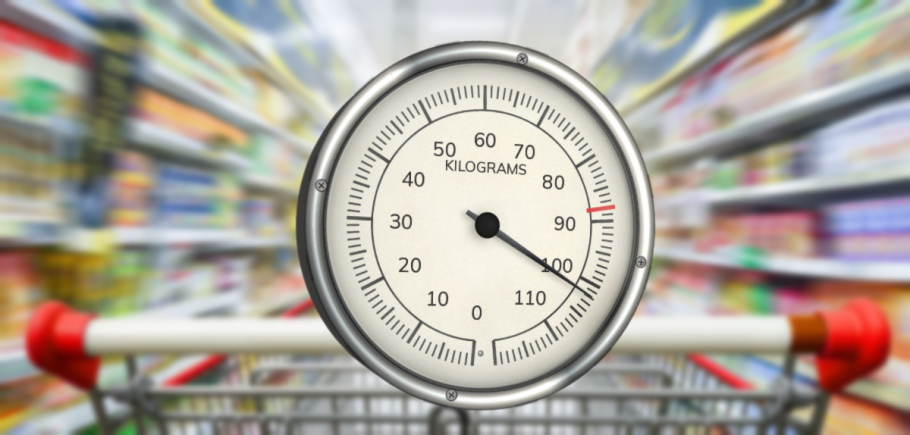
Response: 102 kg
